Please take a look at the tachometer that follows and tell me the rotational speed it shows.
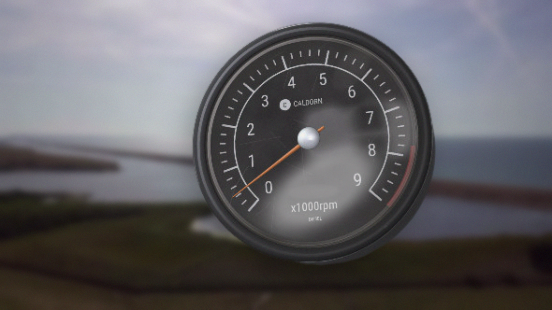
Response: 400 rpm
